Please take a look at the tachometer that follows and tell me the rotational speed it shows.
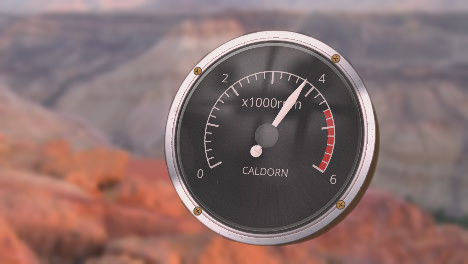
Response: 3800 rpm
